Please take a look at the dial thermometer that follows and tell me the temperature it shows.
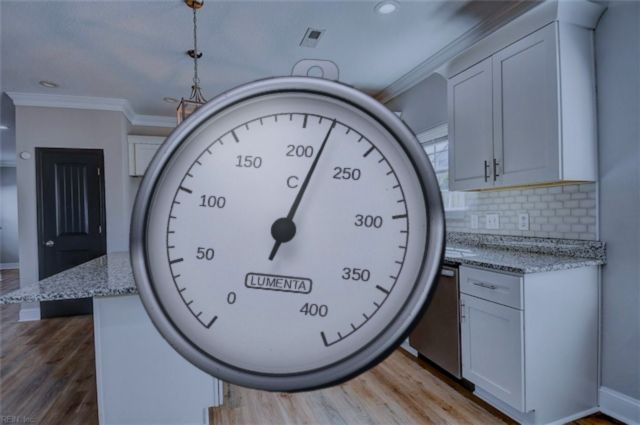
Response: 220 °C
